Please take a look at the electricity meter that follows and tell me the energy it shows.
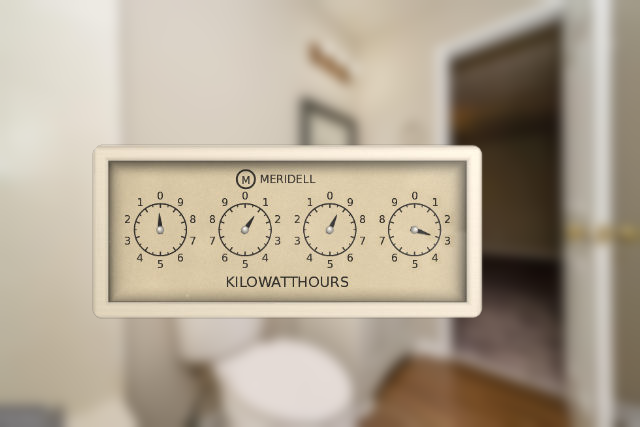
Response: 93 kWh
